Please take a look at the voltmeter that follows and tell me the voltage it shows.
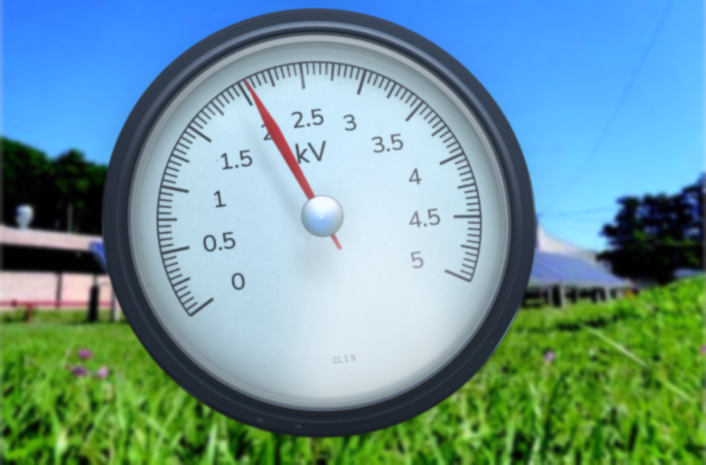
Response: 2.05 kV
